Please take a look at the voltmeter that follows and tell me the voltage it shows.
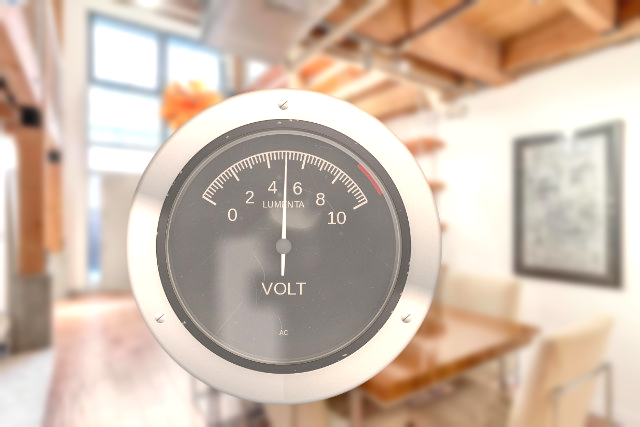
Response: 5 V
